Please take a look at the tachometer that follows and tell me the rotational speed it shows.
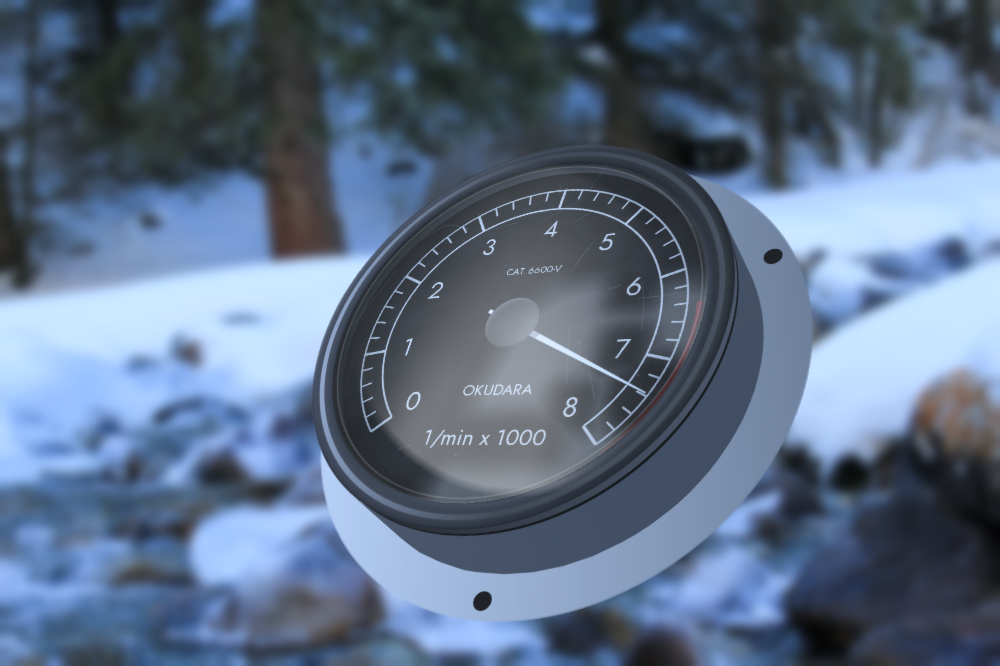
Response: 7400 rpm
